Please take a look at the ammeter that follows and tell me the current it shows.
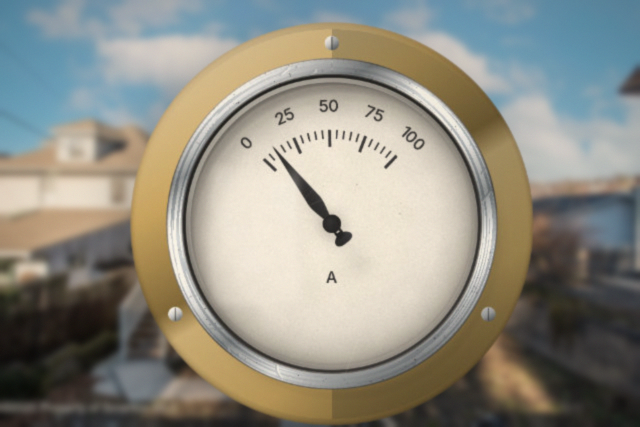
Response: 10 A
